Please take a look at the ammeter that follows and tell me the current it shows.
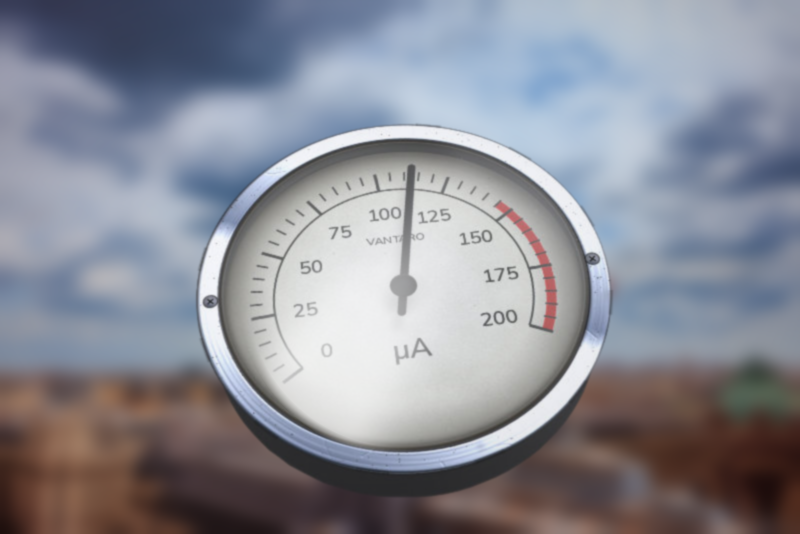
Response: 112.5 µA
